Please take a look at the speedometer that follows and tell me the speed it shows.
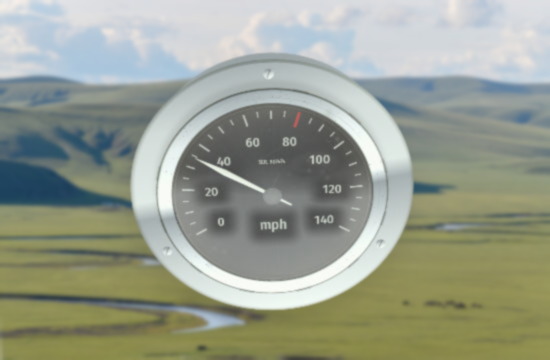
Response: 35 mph
